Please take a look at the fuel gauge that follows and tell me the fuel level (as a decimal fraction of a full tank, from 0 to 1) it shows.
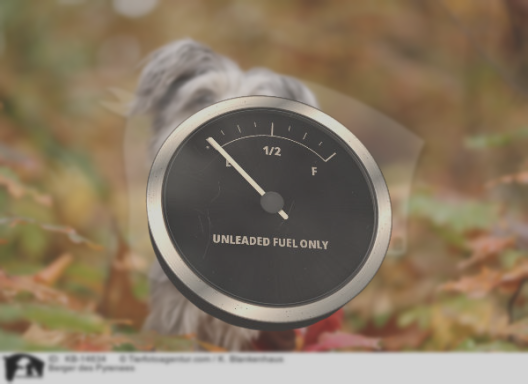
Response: 0
